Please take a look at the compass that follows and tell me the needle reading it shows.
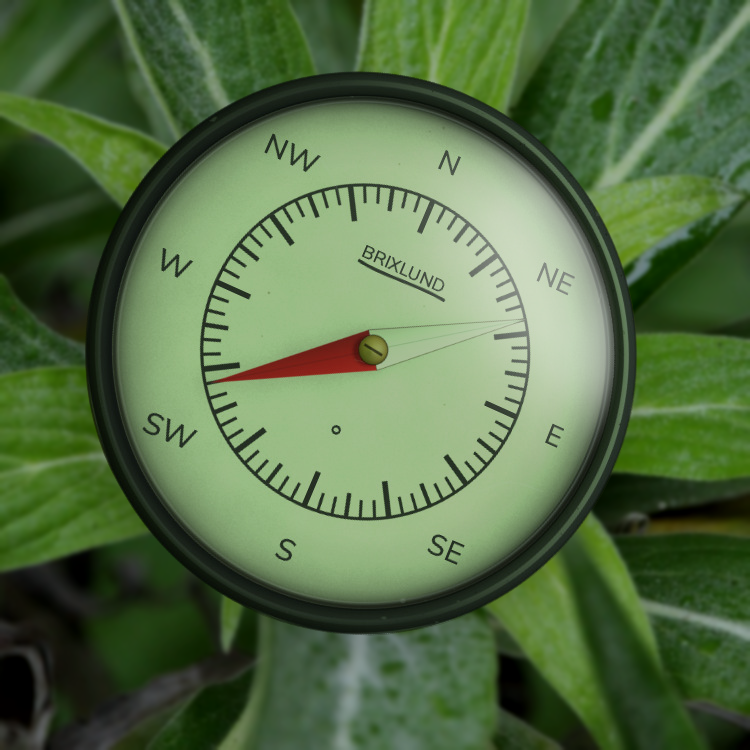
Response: 235 °
